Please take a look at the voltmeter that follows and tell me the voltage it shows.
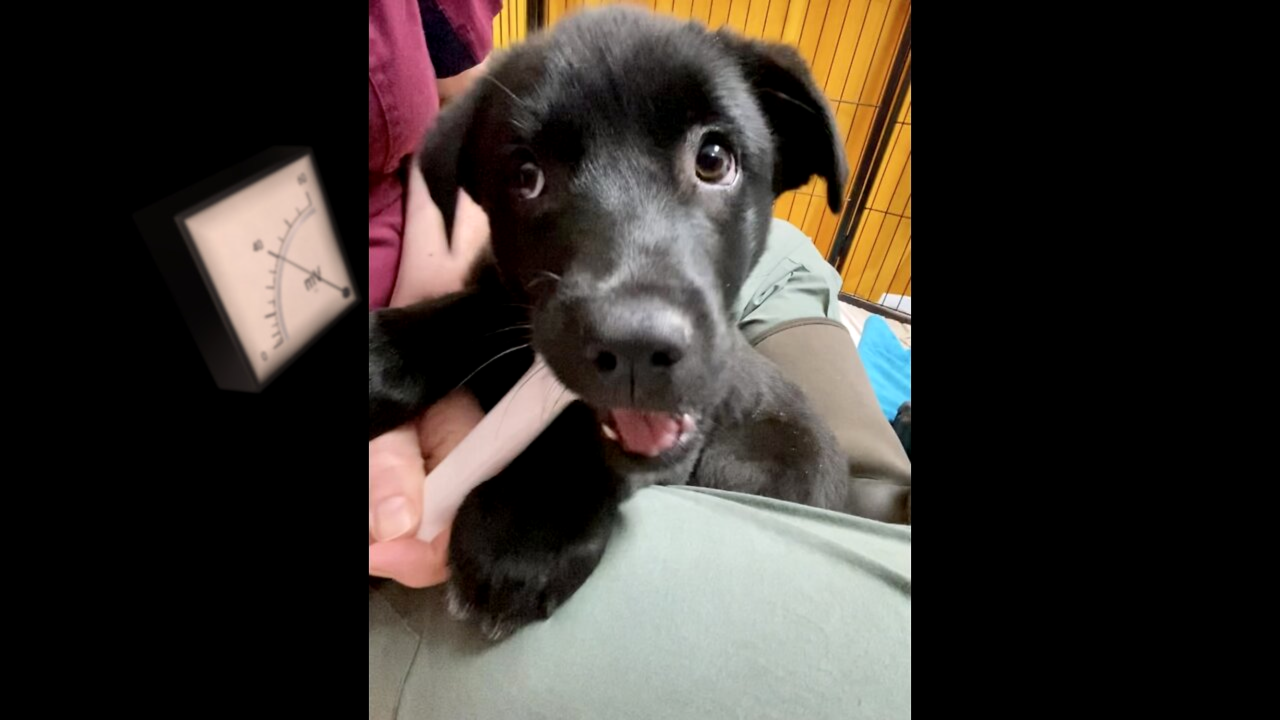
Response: 40 mV
